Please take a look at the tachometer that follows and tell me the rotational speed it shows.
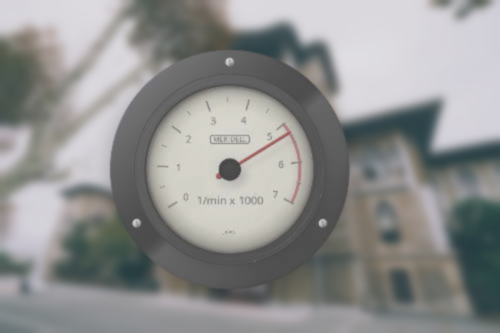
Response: 5250 rpm
